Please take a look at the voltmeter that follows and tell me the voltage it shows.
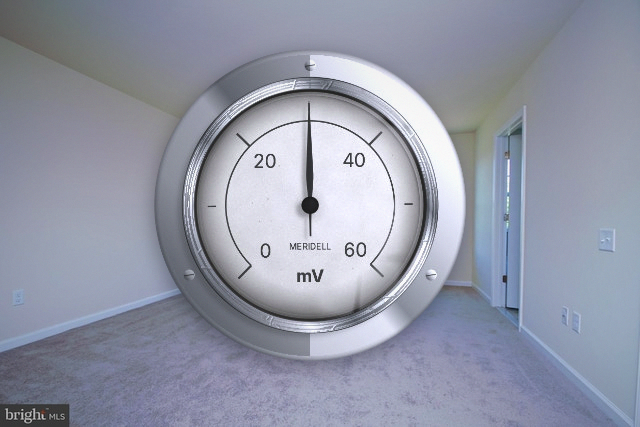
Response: 30 mV
